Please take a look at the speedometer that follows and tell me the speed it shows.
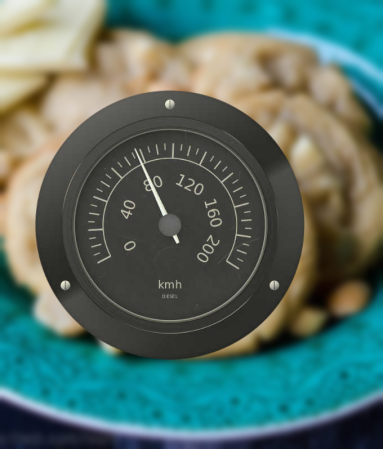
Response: 77.5 km/h
